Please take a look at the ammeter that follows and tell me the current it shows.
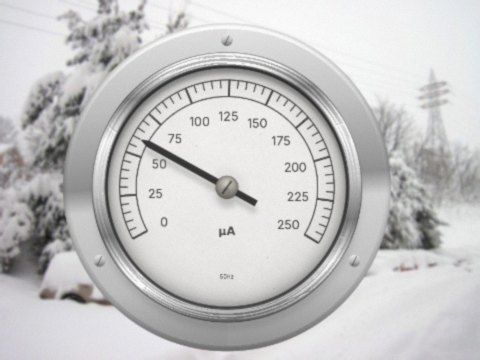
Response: 60 µA
